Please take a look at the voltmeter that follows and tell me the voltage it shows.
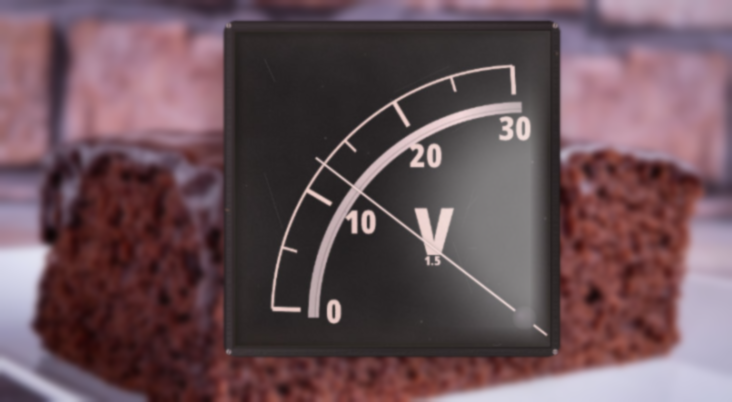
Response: 12.5 V
